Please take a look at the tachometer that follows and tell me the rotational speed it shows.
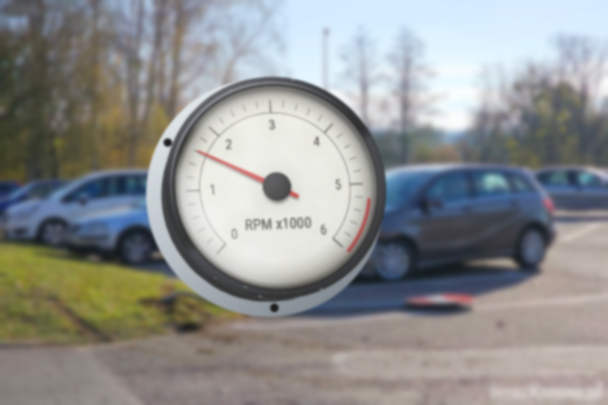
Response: 1600 rpm
